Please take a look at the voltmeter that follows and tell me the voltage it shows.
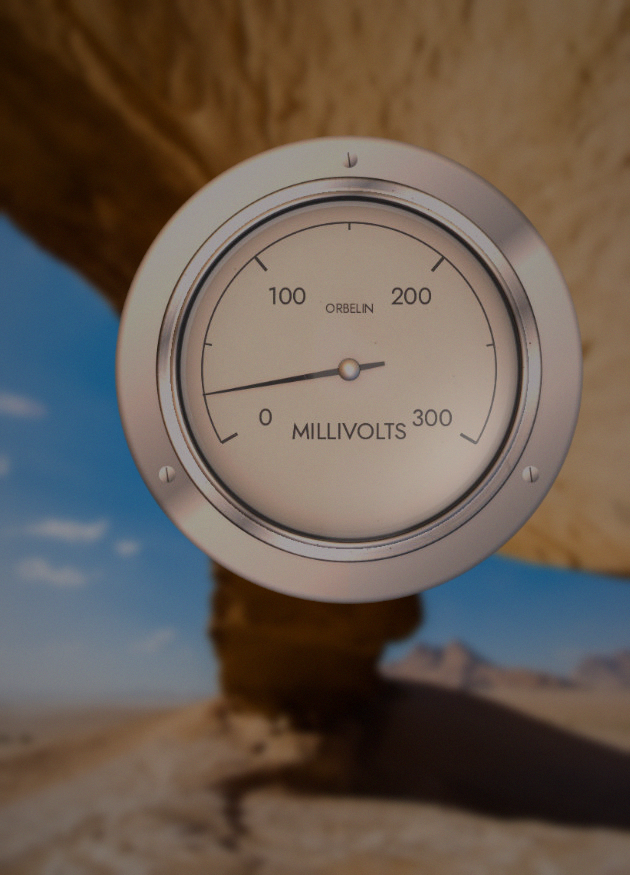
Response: 25 mV
